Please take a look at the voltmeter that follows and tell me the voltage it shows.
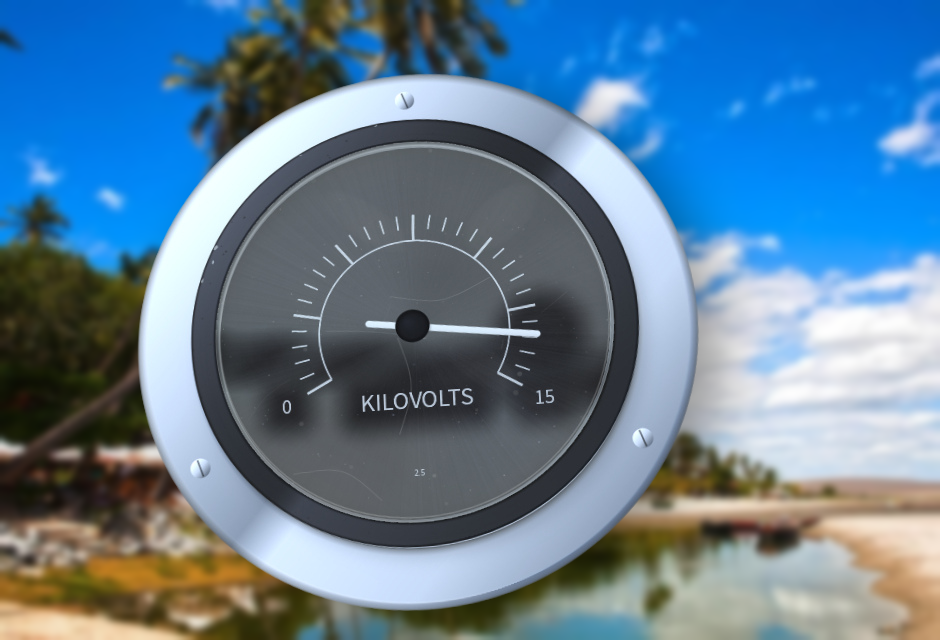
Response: 13.5 kV
